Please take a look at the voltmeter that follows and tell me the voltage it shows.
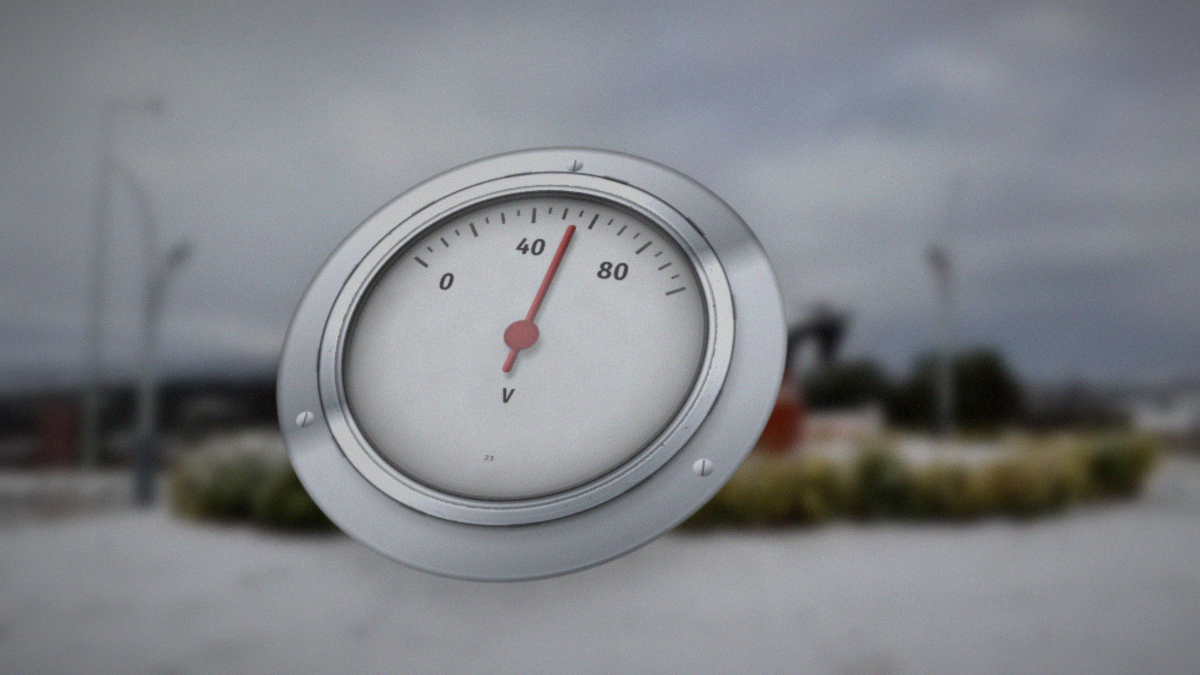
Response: 55 V
